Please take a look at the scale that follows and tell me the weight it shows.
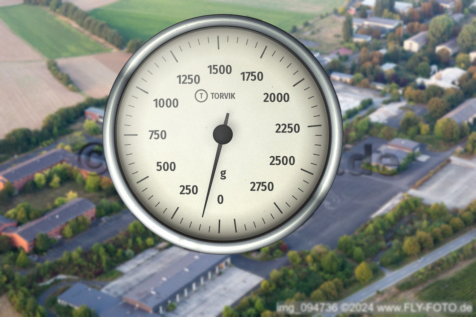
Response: 100 g
